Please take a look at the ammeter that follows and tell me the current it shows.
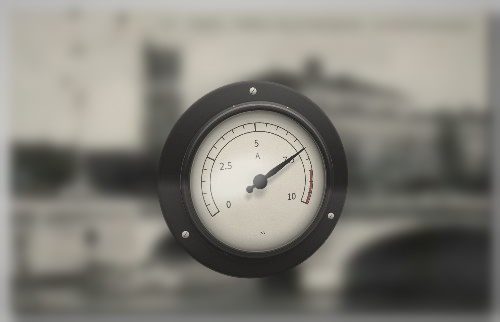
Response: 7.5 A
